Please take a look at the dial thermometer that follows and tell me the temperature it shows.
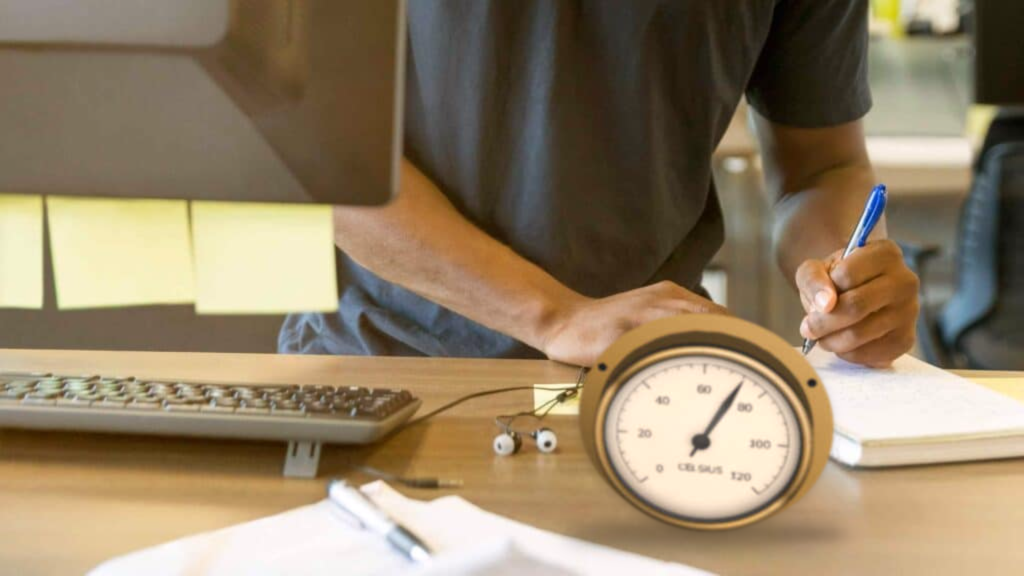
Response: 72 °C
